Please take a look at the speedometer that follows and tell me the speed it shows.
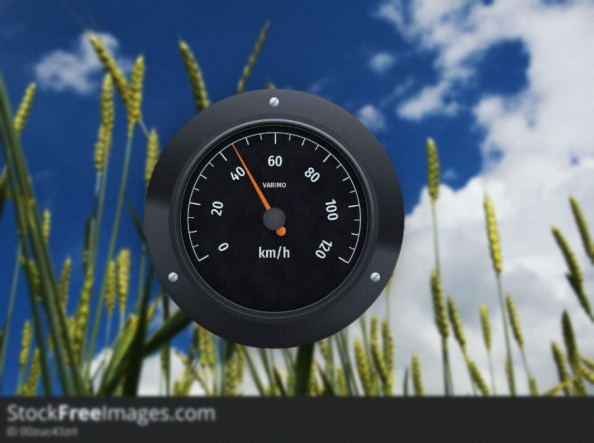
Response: 45 km/h
